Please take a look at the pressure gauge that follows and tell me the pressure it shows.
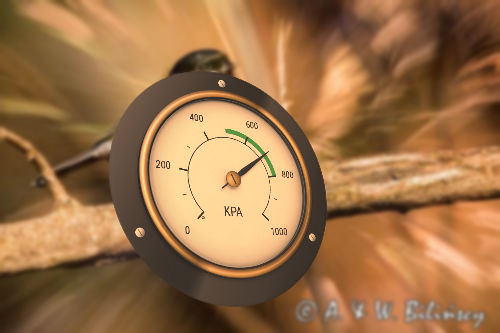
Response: 700 kPa
